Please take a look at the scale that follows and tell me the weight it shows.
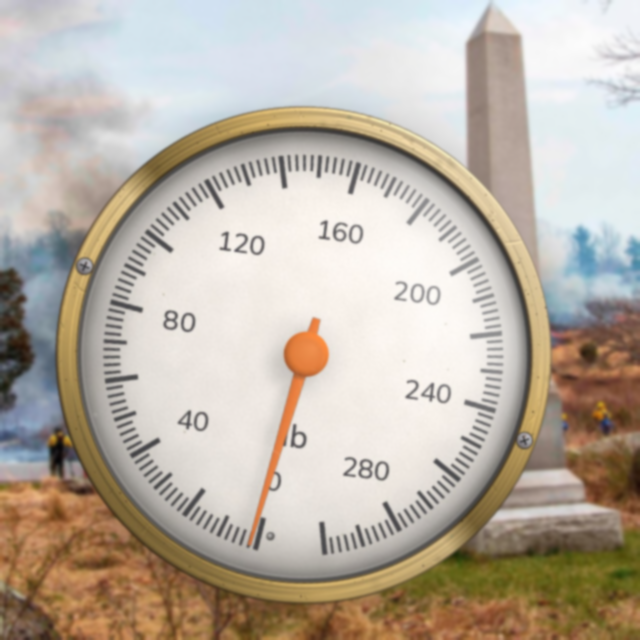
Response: 2 lb
